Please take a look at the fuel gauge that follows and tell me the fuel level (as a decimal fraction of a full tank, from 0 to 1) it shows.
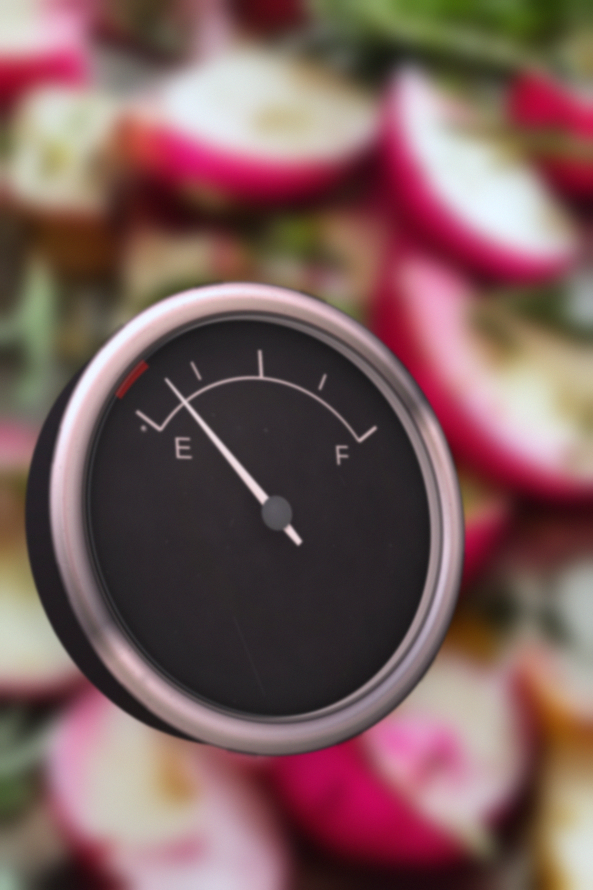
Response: 0.125
